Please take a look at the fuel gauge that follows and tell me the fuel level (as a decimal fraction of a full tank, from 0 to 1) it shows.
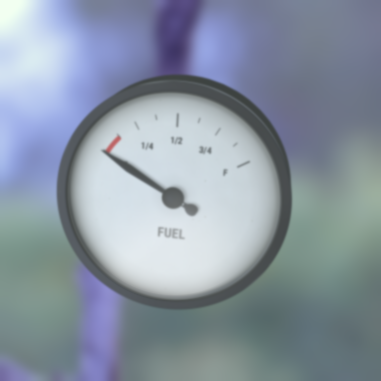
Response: 0
